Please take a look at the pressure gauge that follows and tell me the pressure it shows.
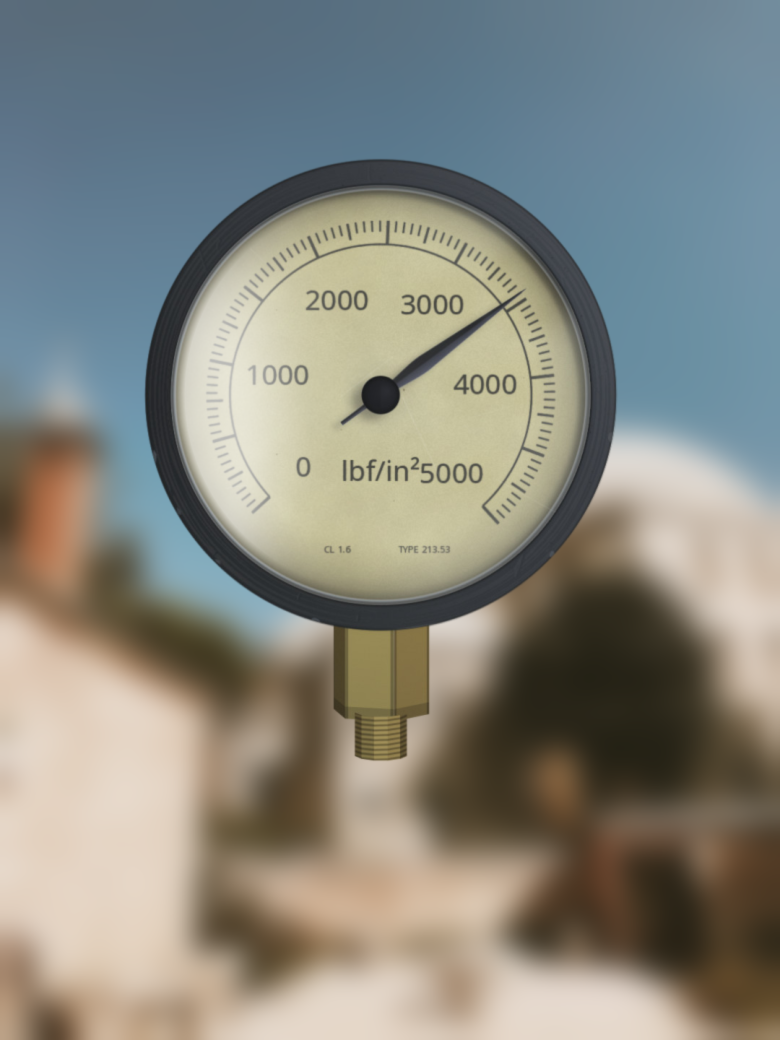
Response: 3450 psi
